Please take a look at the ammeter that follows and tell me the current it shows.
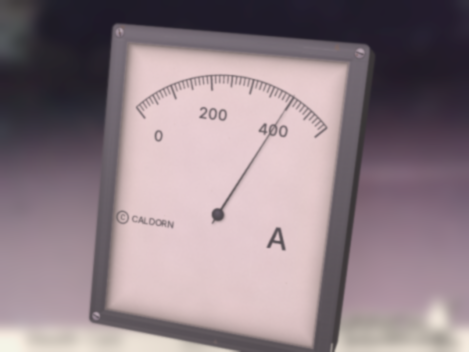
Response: 400 A
